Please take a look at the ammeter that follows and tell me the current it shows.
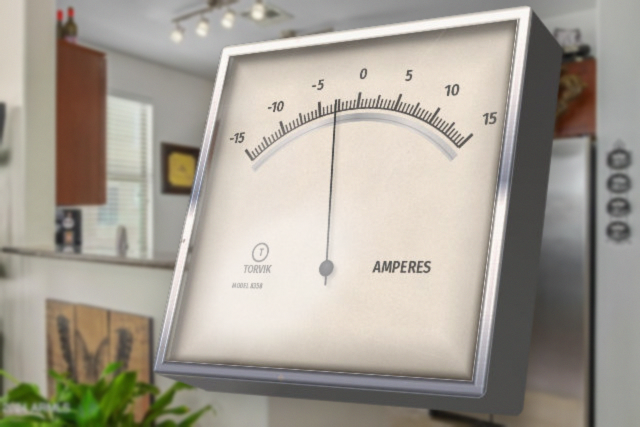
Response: -2.5 A
